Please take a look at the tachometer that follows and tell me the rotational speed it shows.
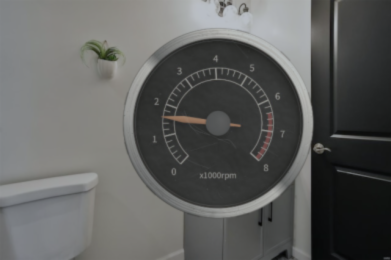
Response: 1600 rpm
